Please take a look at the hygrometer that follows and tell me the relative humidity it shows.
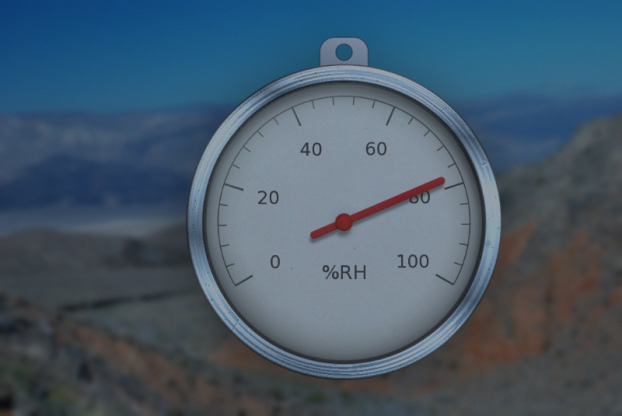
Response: 78 %
